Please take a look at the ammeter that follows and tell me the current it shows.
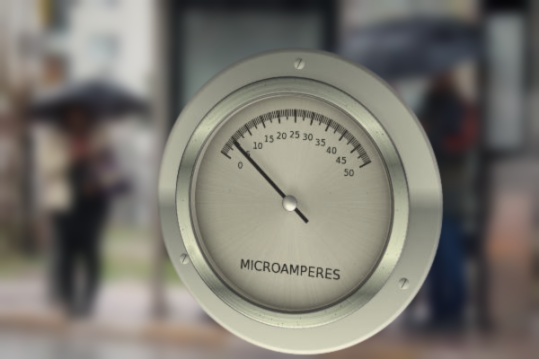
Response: 5 µA
